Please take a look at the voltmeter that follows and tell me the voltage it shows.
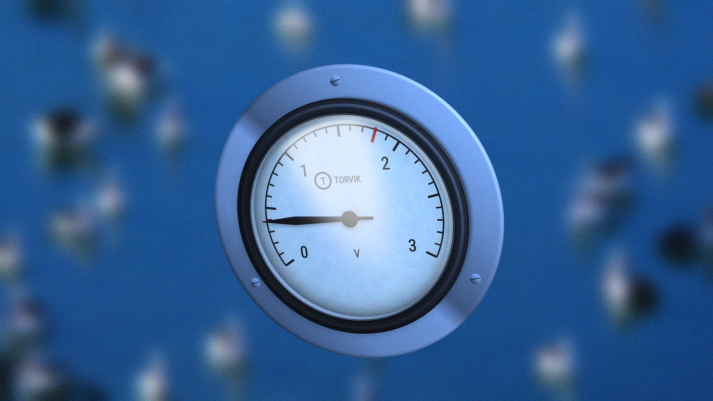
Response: 0.4 V
